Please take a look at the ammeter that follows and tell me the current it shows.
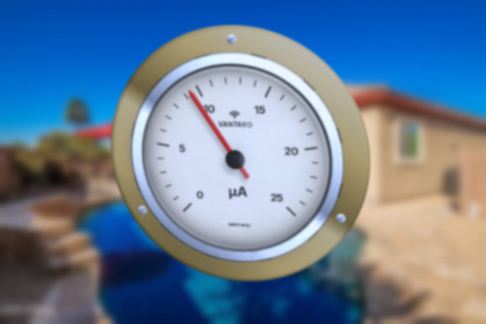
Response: 9.5 µA
